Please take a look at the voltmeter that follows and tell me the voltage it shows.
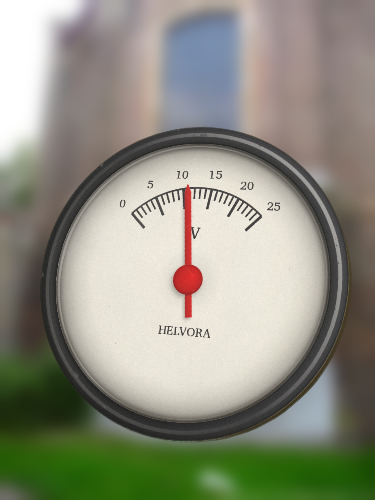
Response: 11 V
